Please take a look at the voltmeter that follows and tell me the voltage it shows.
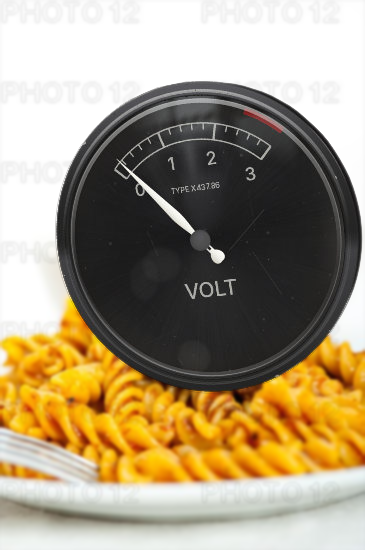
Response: 0.2 V
